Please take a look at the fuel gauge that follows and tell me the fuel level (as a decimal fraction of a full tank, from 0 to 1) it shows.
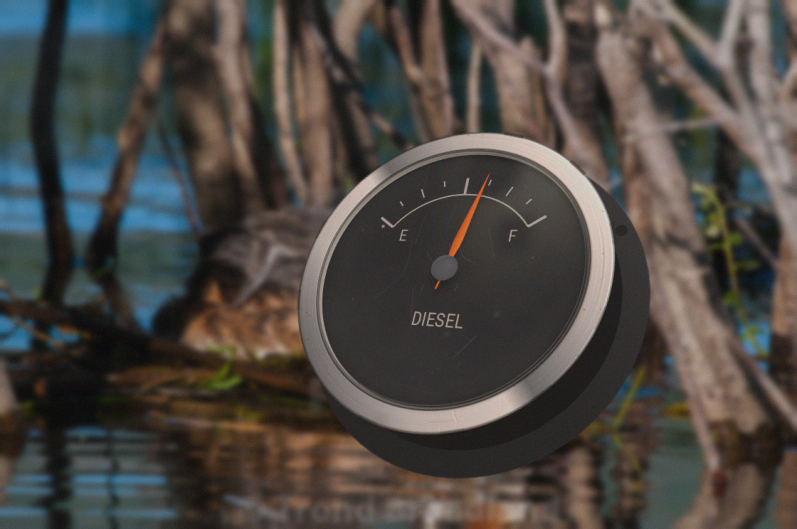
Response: 0.625
